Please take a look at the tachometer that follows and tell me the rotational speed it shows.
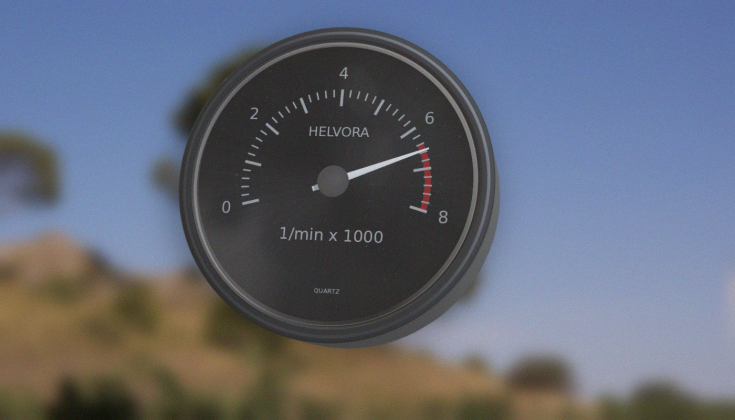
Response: 6600 rpm
